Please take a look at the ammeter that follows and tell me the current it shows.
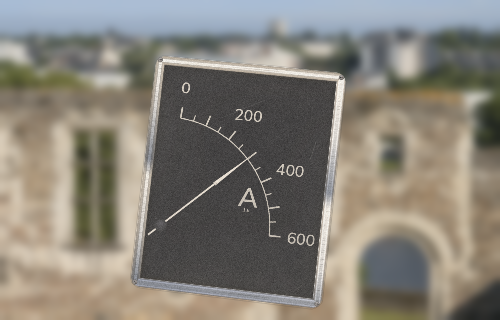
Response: 300 A
